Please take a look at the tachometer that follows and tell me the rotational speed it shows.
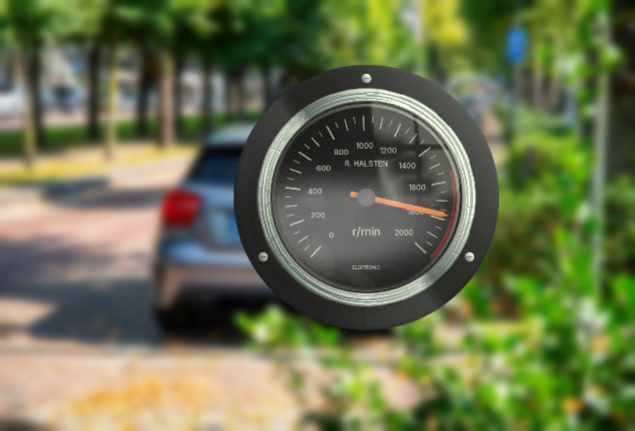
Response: 1775 rpm
